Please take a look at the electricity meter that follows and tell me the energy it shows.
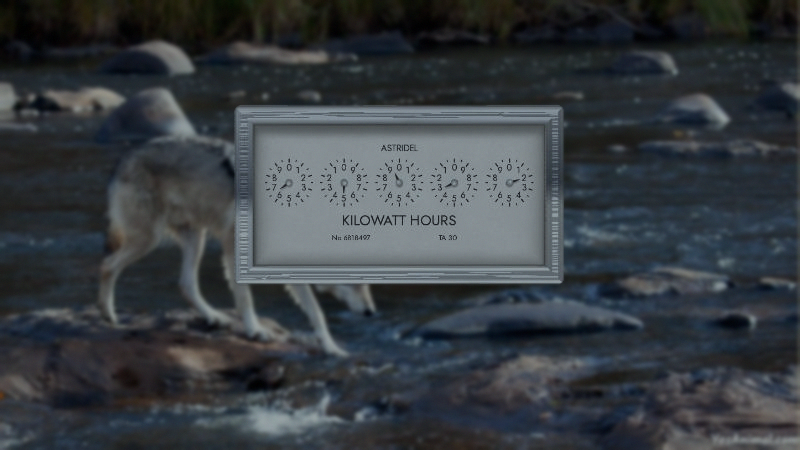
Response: 64932 kWh
